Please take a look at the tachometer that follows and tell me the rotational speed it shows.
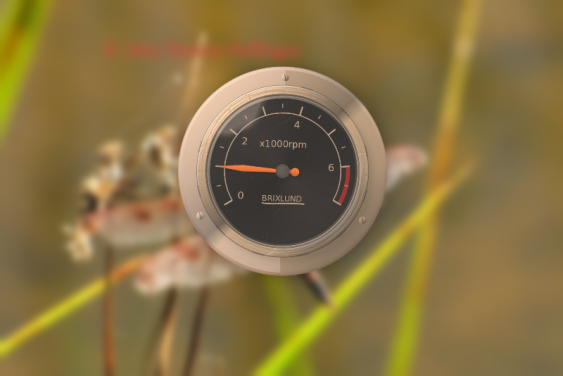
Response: 1000 rpm
